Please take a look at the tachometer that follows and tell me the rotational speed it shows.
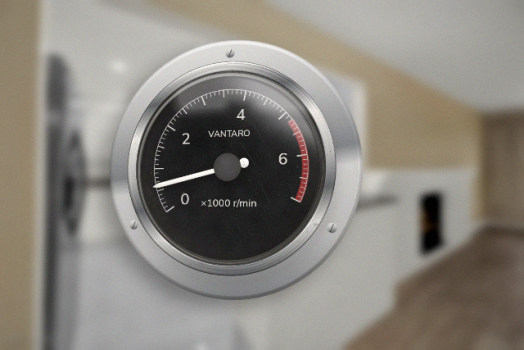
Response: 600 rpm
